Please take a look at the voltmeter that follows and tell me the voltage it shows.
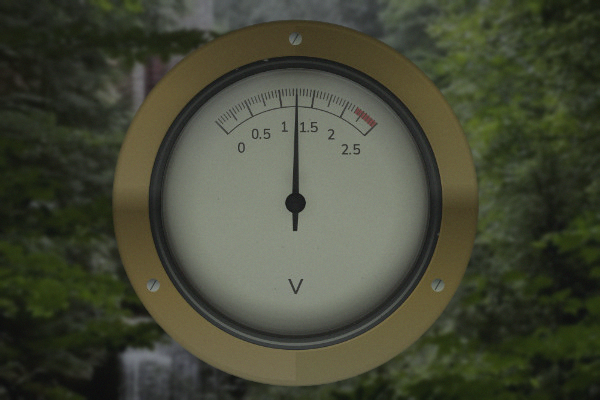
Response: 1.25 V
